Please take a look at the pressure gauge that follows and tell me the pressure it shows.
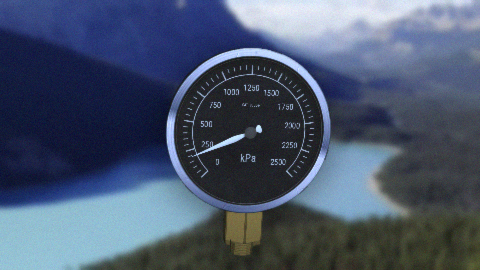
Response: 200 kPa
